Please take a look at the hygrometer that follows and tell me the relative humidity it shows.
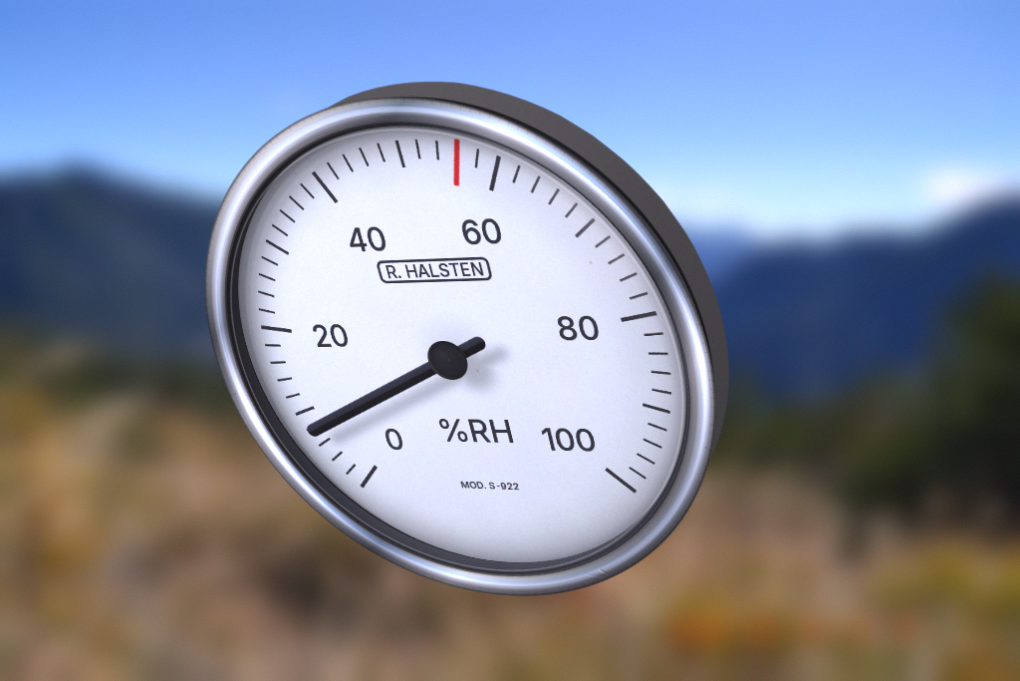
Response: 8 %
